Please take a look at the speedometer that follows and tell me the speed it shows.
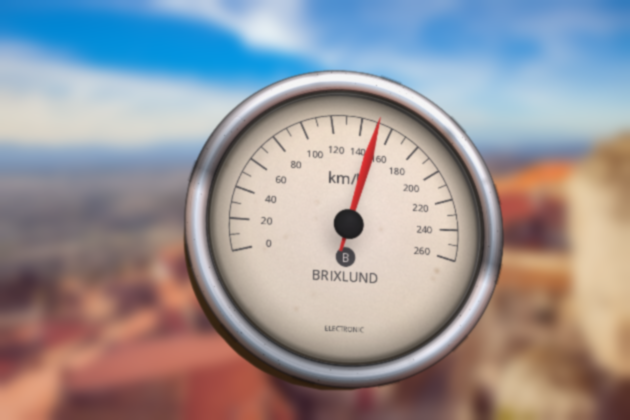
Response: 150 km/h
